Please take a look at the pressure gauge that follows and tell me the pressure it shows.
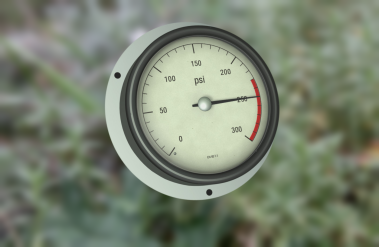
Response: 250 psi
